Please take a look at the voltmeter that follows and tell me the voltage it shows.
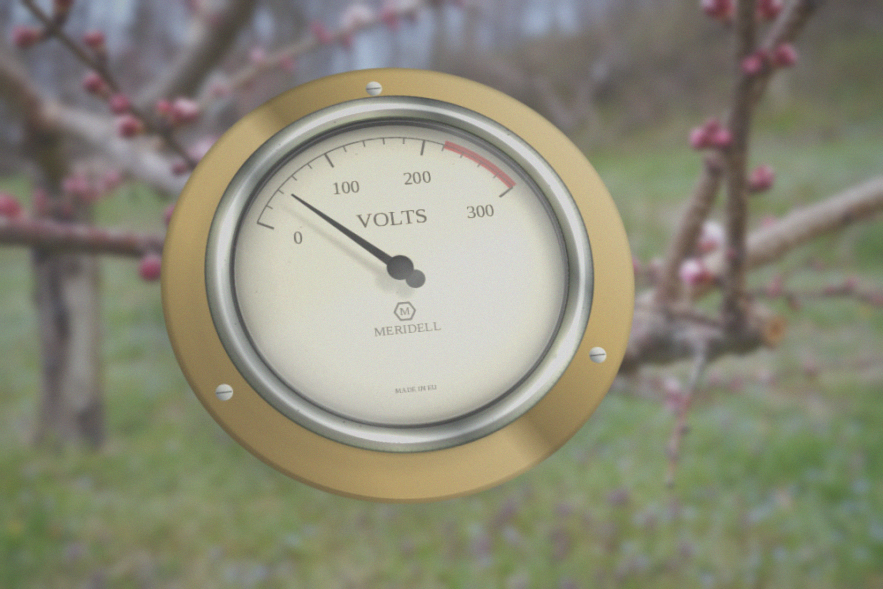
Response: 40 V
